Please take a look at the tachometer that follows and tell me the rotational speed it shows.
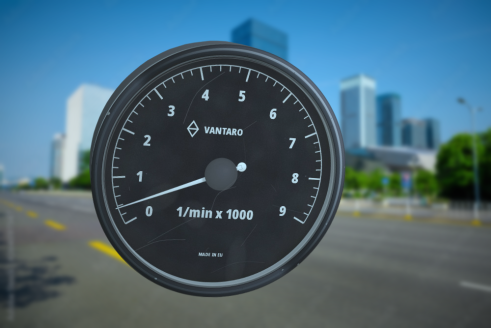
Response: 400 rpm
